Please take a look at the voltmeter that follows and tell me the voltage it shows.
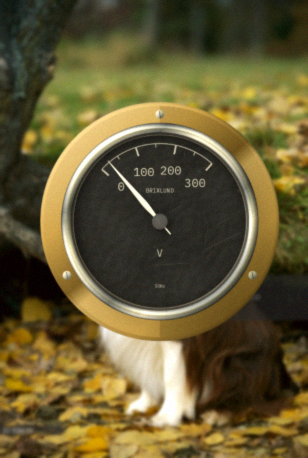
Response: 25 V
